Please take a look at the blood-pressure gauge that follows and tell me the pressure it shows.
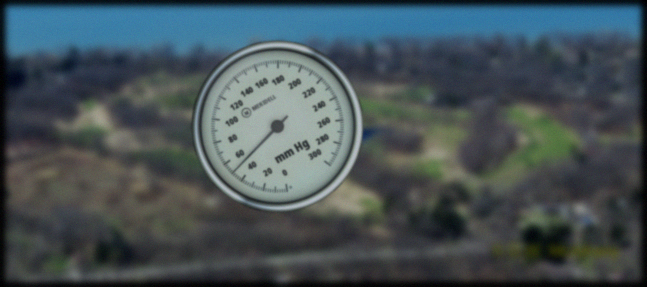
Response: 50 mmHg
